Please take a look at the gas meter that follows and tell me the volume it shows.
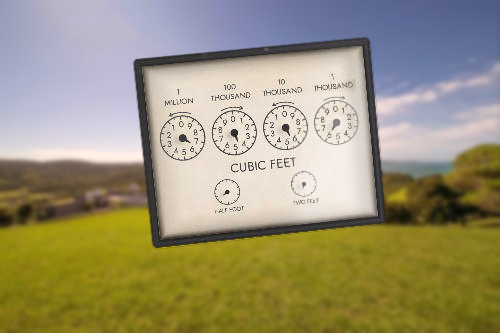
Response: 645600 ft³
